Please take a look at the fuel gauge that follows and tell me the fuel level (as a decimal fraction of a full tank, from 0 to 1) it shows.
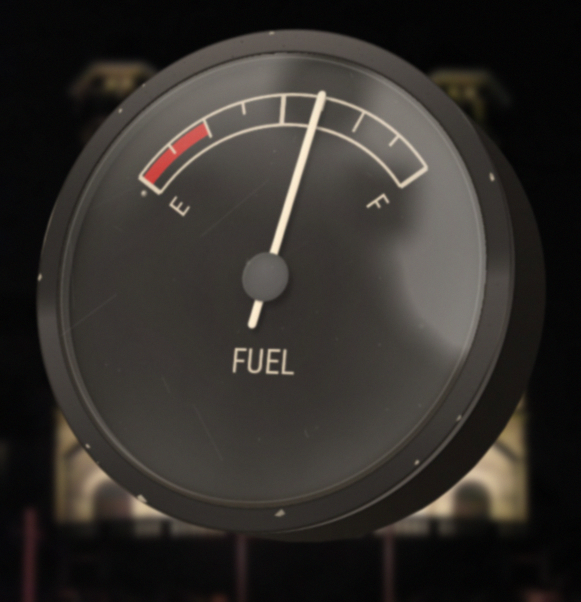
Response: 0.625
